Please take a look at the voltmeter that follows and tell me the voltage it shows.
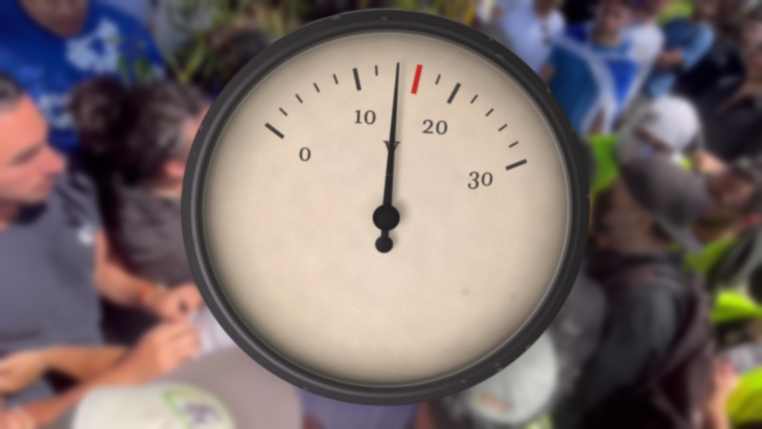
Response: 14 V
